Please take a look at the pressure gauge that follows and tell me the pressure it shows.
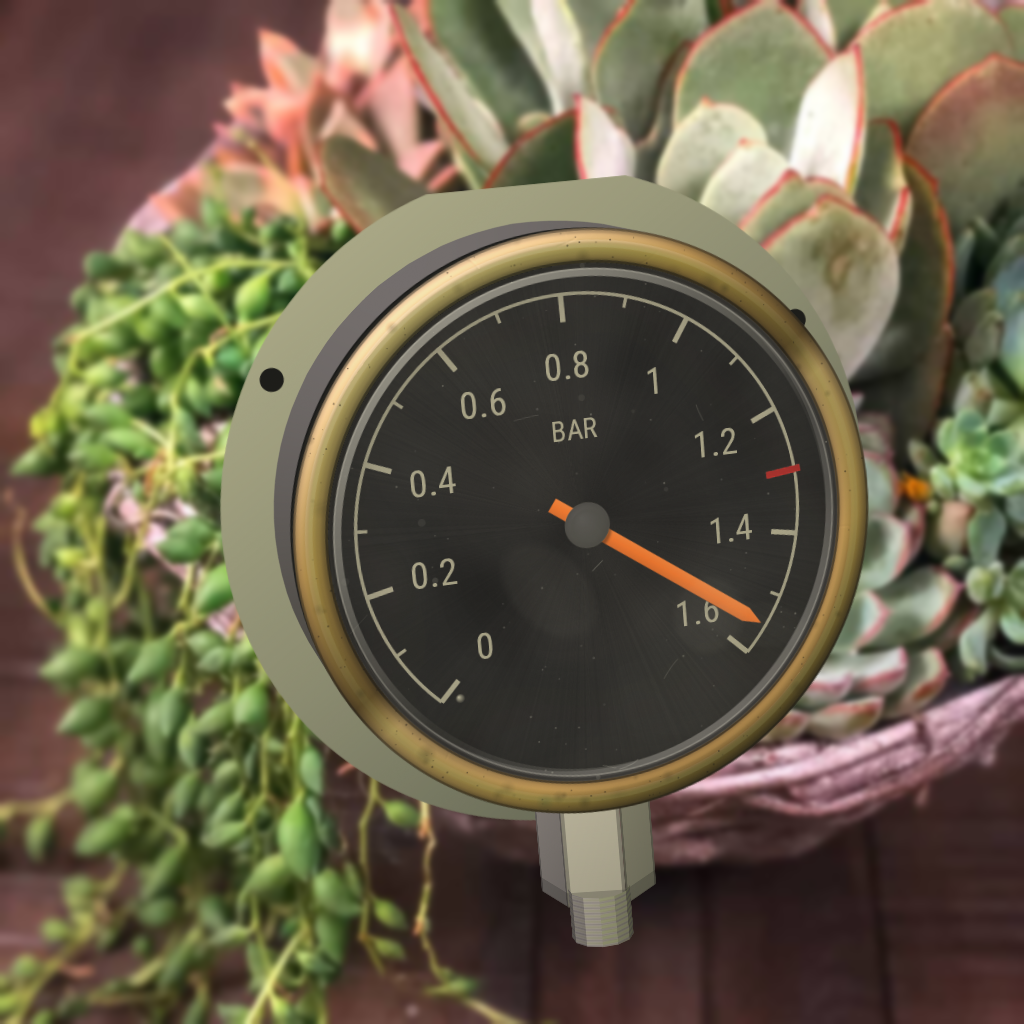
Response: 1.55 bar
